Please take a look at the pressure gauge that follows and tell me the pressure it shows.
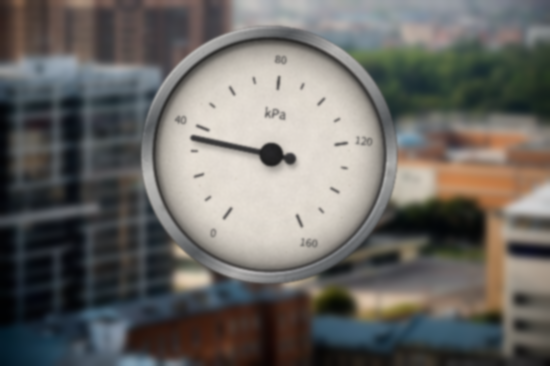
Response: 35 kPa
